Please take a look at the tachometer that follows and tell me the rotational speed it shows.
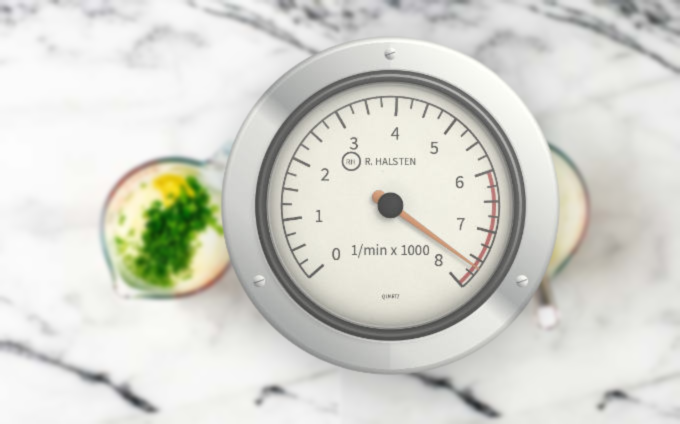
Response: 7625 rpm
